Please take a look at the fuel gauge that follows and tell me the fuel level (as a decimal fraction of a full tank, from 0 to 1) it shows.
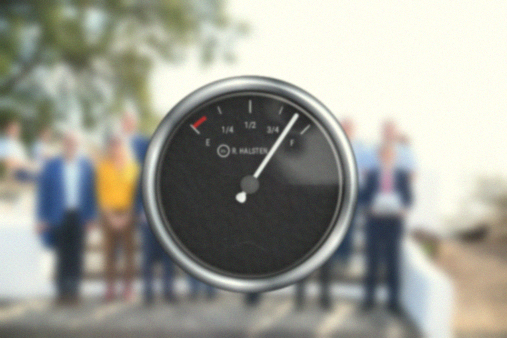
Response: 0.875
